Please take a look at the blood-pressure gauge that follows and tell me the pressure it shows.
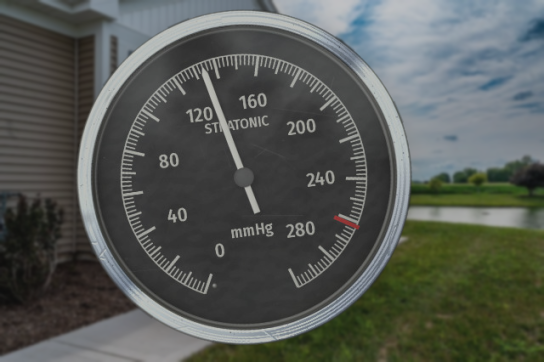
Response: 134 mmHg
